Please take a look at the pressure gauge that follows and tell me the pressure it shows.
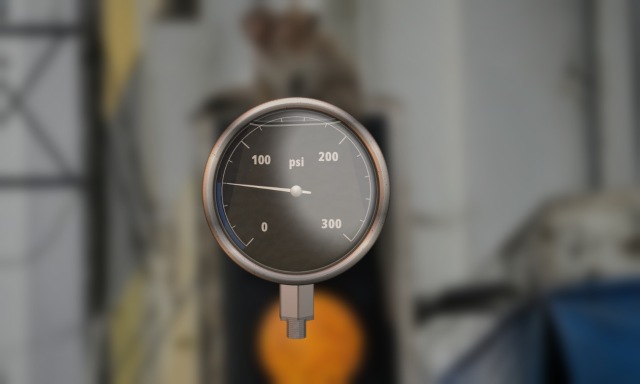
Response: 60 psi
